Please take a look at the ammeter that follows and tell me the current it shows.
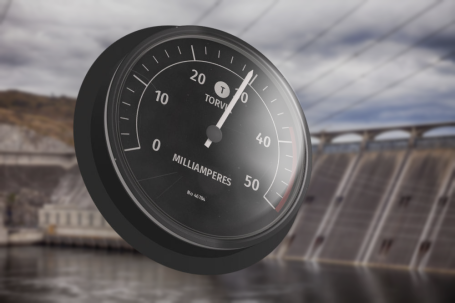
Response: 29 mA
